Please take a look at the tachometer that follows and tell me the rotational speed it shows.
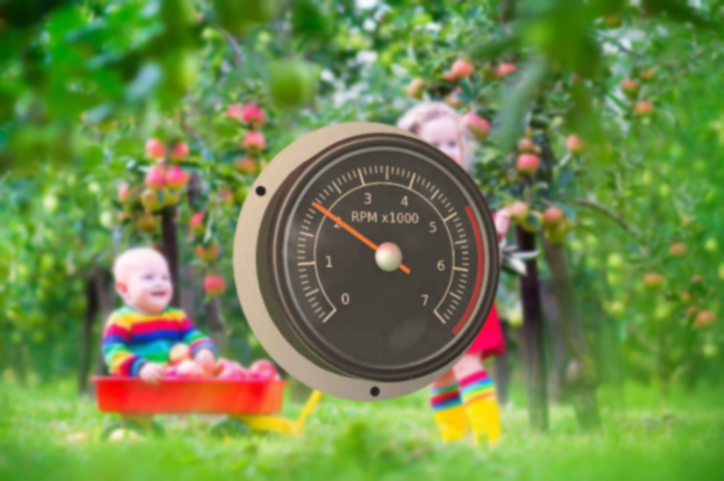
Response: 2000 rpm
